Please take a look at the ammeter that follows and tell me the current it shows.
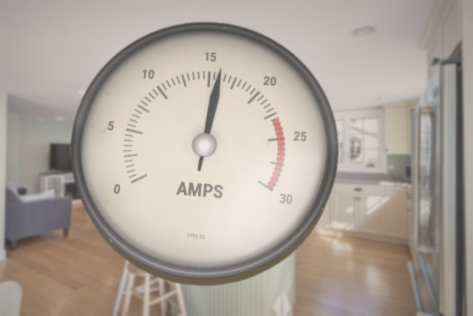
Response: 16 A
